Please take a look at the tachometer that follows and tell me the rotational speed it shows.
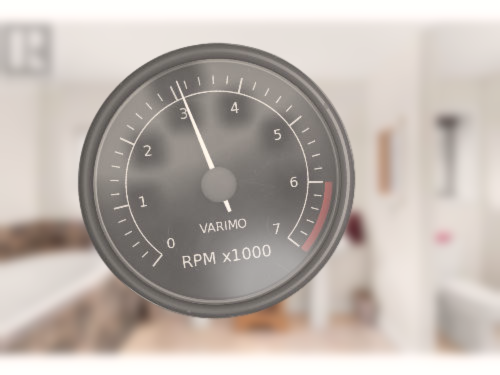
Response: 3100 rpm
